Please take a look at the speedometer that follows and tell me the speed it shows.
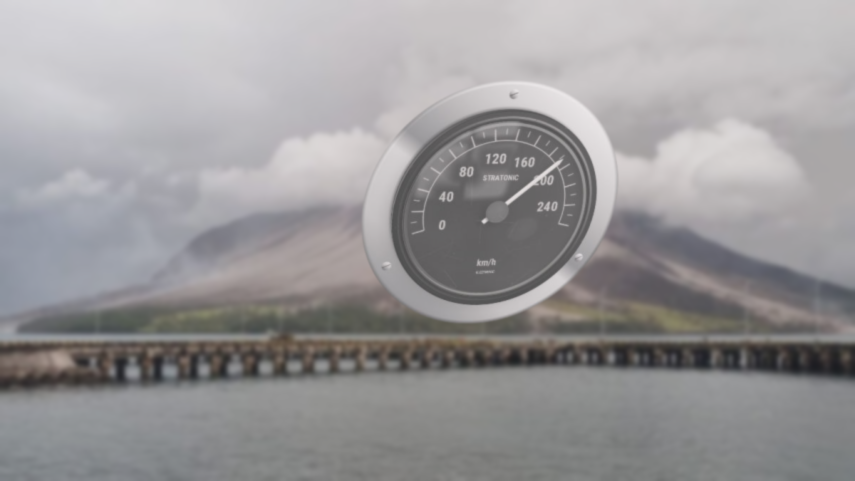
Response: 190 km/h
